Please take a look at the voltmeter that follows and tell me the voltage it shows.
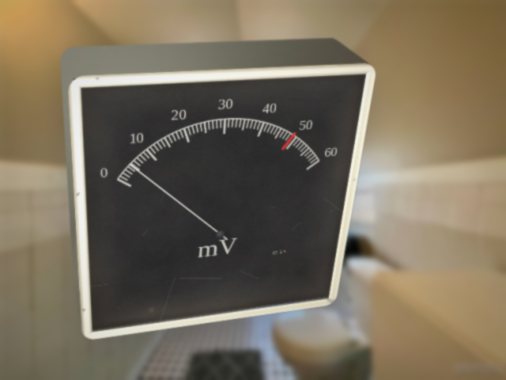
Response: 5 mV
